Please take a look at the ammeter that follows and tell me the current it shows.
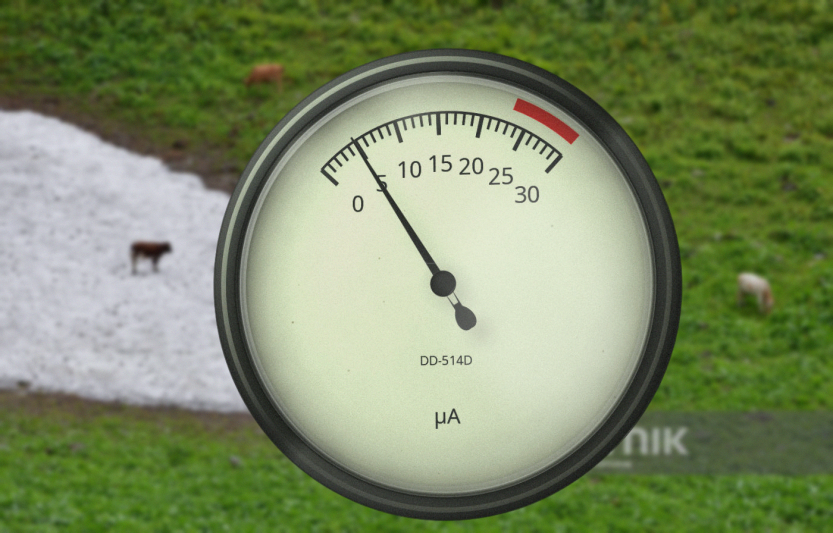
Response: 5 µA
